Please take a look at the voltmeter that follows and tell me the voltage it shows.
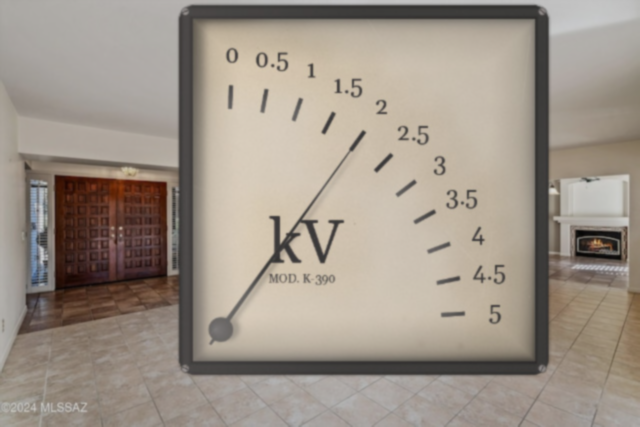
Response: 2 kV
